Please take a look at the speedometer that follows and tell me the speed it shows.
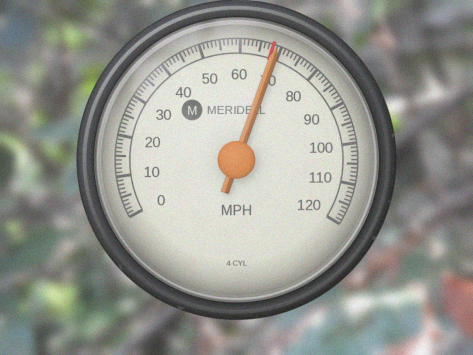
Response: 69 mph
